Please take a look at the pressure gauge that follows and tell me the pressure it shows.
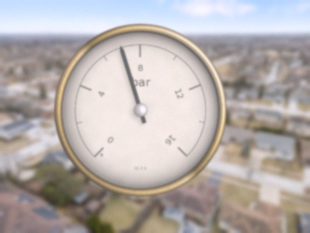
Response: 7 bar
